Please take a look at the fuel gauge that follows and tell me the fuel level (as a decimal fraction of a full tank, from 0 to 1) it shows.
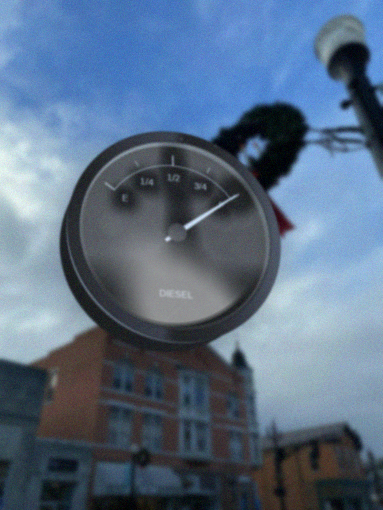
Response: 1
